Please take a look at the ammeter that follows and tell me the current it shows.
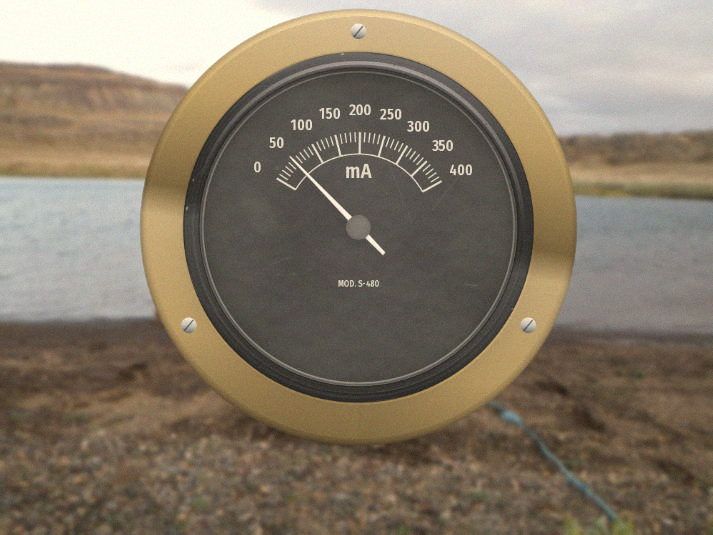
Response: 50 mA
